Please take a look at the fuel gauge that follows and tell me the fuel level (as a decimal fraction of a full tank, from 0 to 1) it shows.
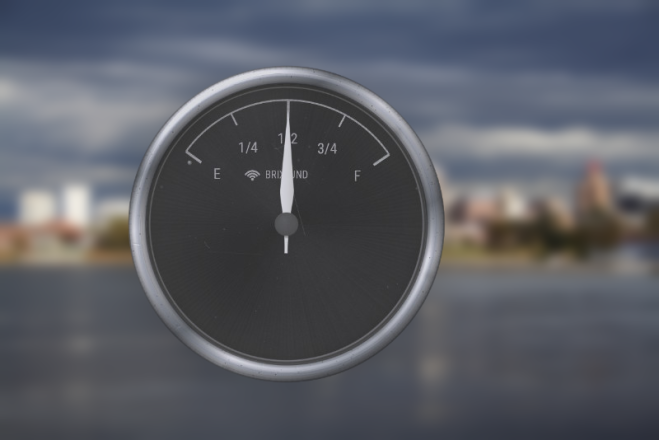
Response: 0.5
